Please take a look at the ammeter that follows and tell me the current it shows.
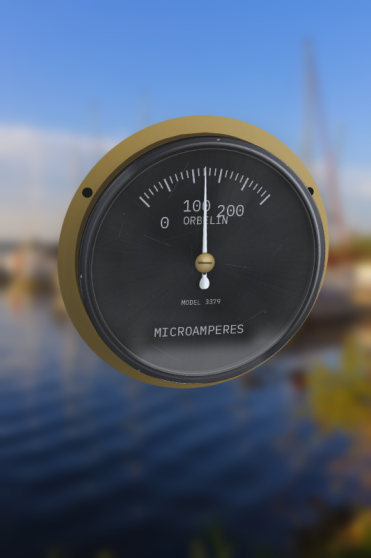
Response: 120 µA
